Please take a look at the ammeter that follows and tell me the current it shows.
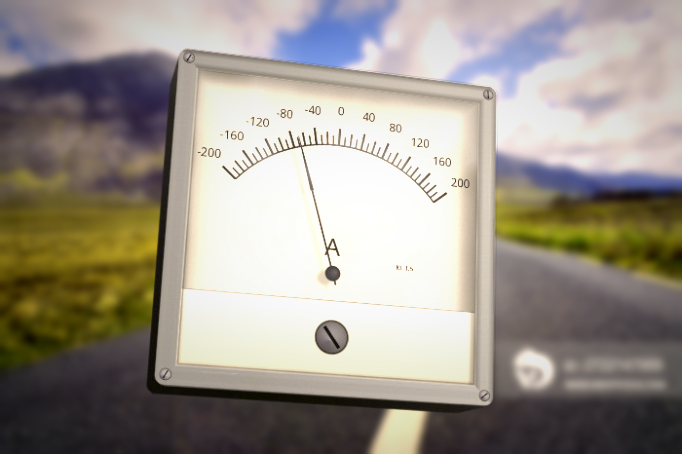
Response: -70 A
